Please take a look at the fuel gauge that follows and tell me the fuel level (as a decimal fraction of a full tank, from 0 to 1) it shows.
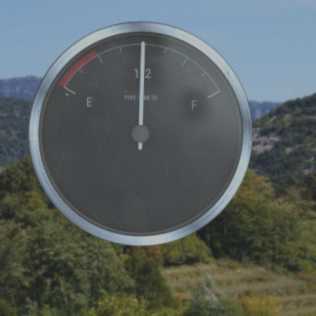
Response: 0.5
